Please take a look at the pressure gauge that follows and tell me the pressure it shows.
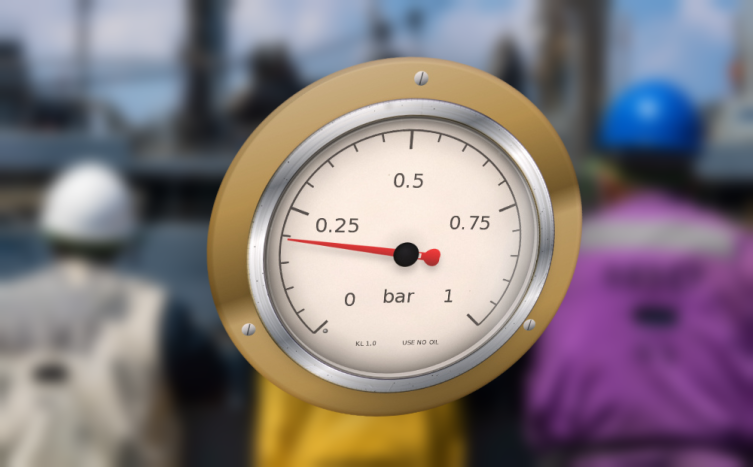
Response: 0.2 bar
